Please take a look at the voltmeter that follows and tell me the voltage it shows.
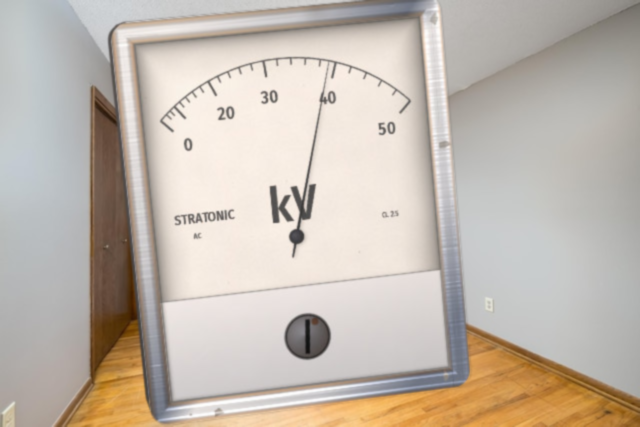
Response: 39 kV
